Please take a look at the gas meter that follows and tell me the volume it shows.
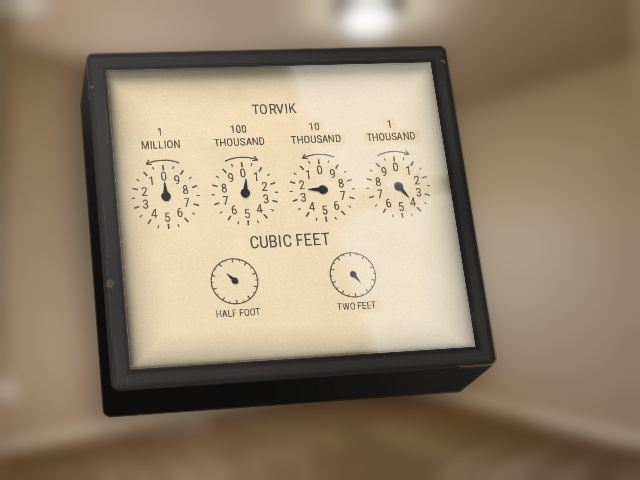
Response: 2400 ft³
